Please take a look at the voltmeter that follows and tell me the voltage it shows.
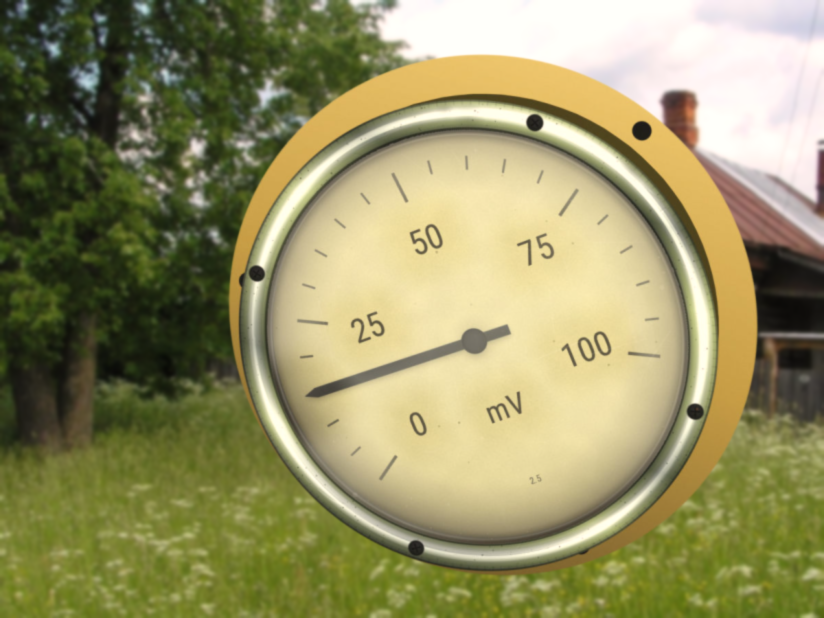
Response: 15 mV
